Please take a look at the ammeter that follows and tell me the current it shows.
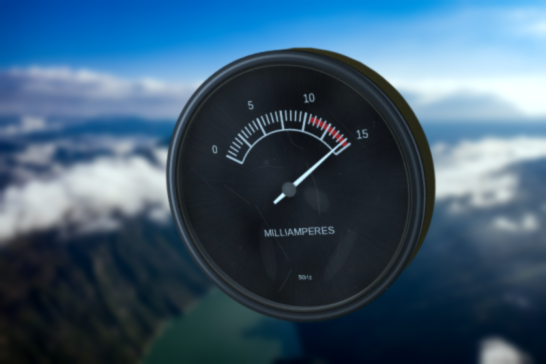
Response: 14.5 mA
